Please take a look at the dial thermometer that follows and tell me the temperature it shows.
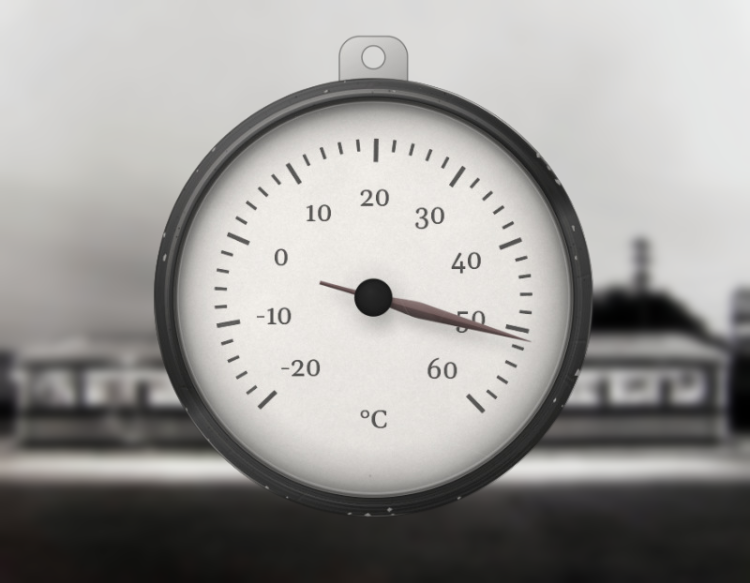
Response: 51 °C
